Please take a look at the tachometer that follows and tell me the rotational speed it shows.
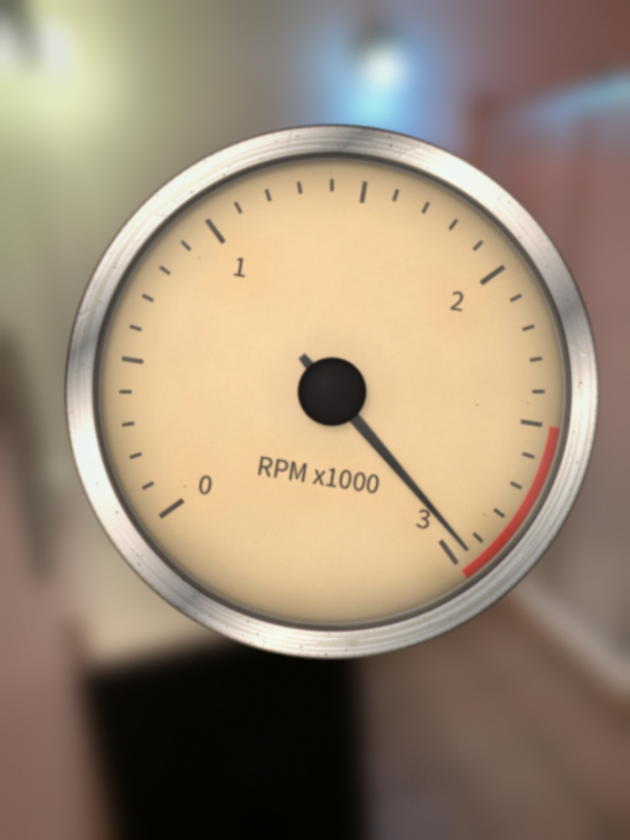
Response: 2950 rpm
